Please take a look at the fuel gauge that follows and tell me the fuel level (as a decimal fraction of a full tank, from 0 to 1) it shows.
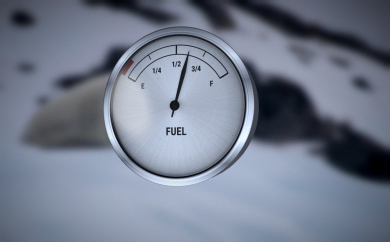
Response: 0.625
